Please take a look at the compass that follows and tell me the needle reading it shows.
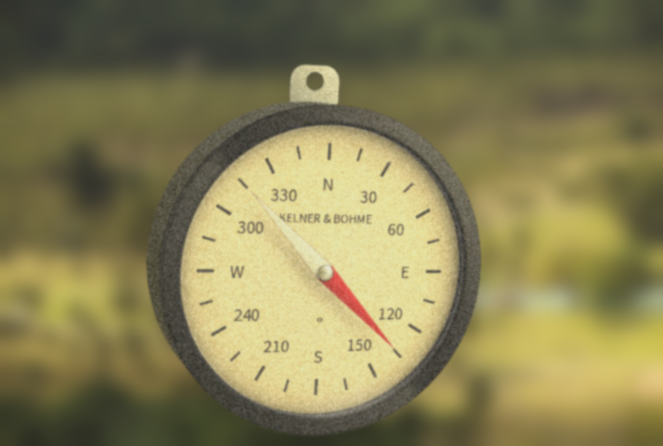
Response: 135 °
